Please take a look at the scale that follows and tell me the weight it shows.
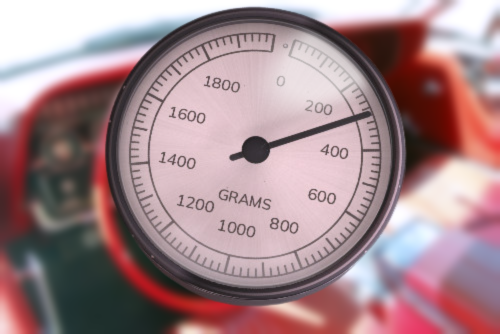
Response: 300 g
